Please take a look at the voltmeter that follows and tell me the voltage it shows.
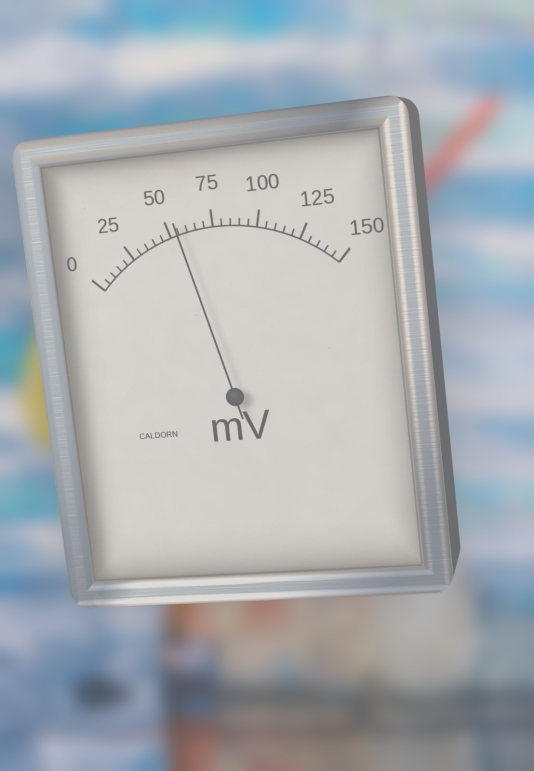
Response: 55 mV
